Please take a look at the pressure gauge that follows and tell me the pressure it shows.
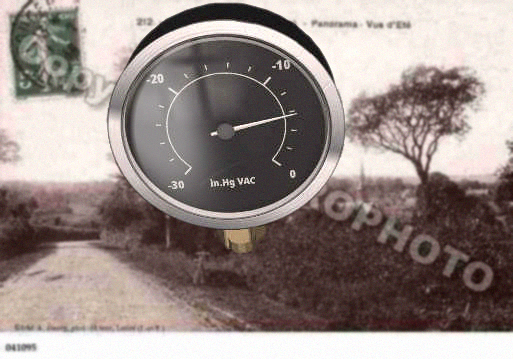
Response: -6 inHg
